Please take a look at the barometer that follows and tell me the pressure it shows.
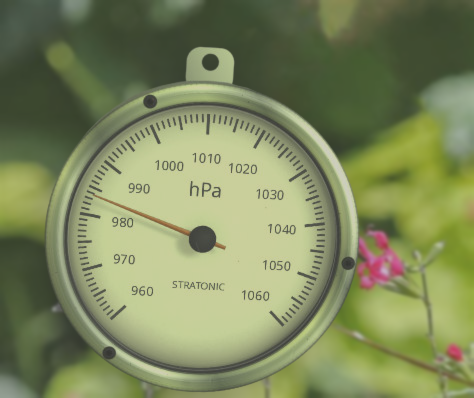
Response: 984 hPa
